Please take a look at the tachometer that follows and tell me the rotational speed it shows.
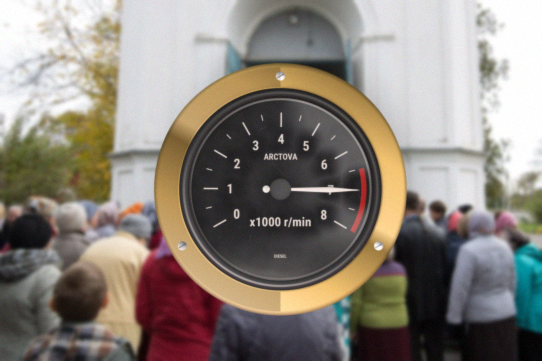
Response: 7000 rpm
